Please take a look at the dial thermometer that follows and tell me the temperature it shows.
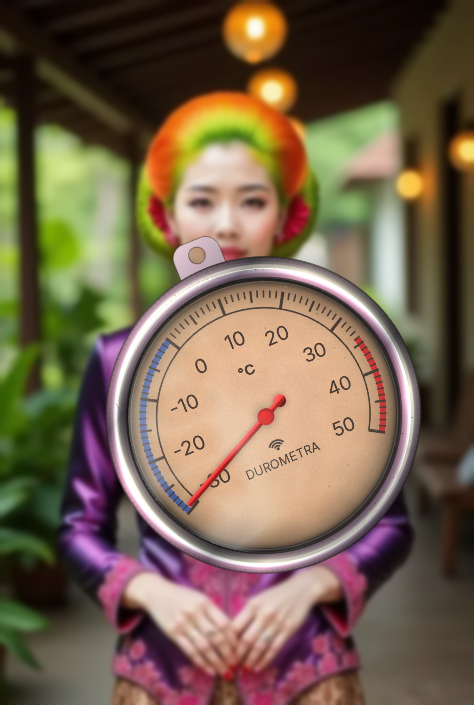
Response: -29 °C
